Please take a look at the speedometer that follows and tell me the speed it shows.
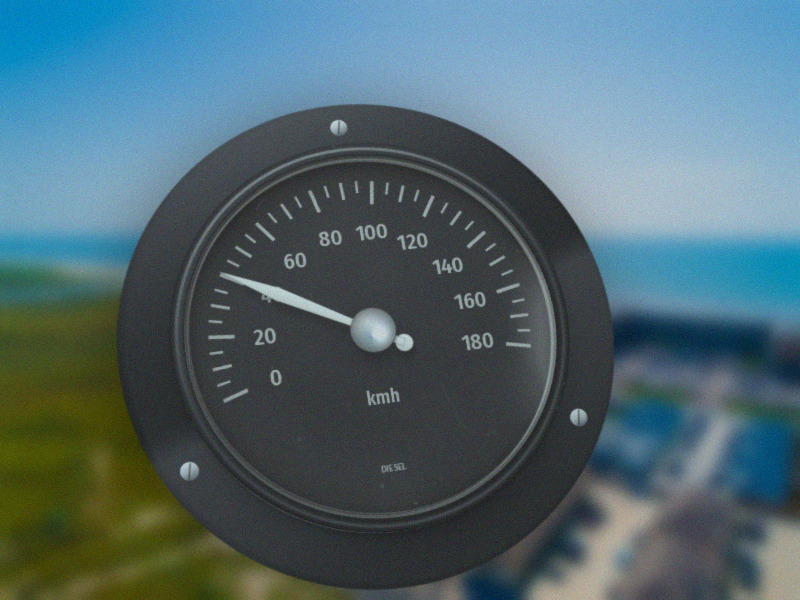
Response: 40 km/h
